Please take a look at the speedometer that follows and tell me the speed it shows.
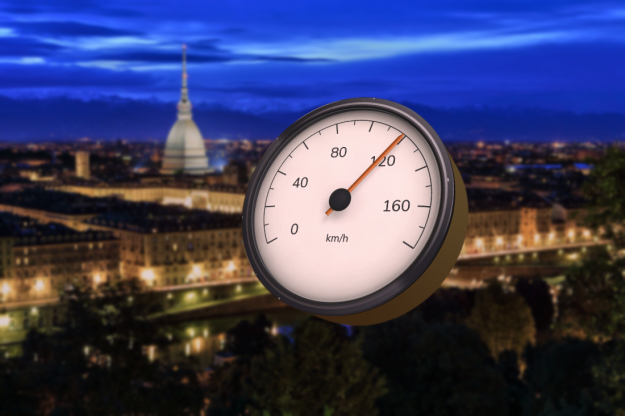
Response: 120 km/h
